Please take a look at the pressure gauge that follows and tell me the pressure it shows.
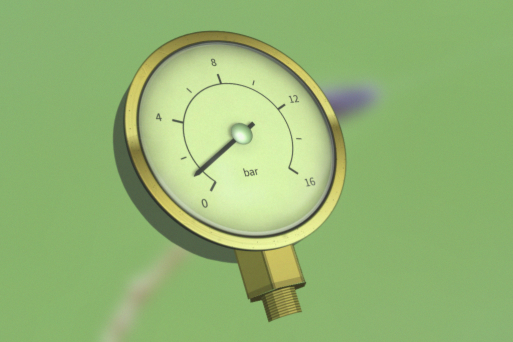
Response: 1 bar
